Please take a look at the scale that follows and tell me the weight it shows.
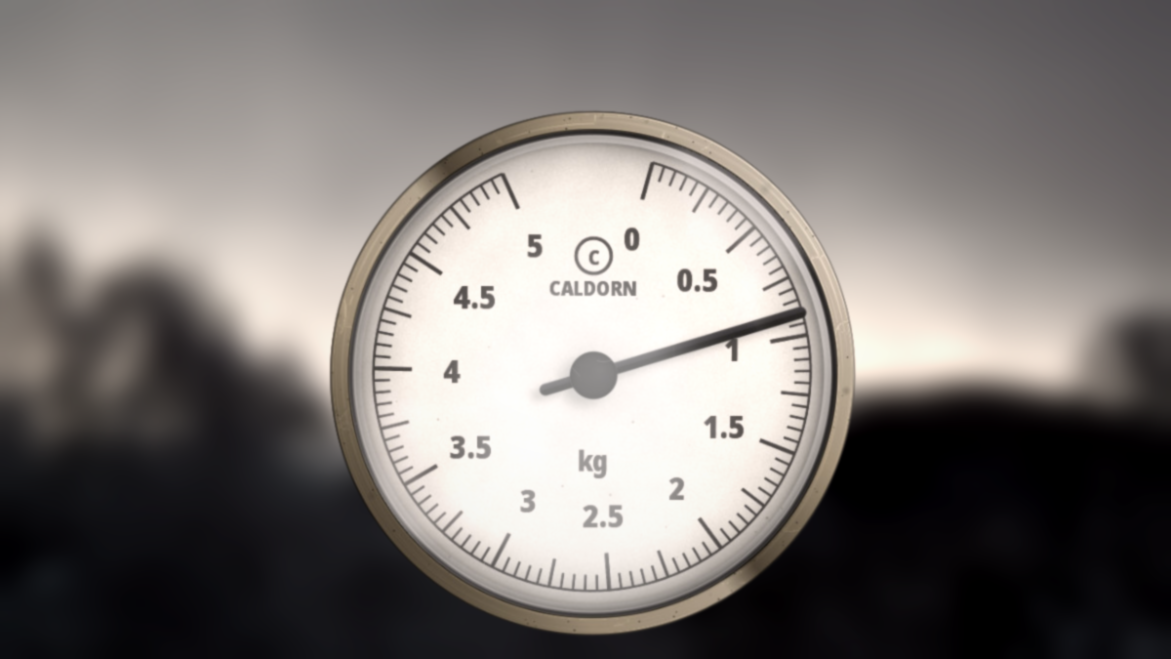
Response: 0.9 kg
